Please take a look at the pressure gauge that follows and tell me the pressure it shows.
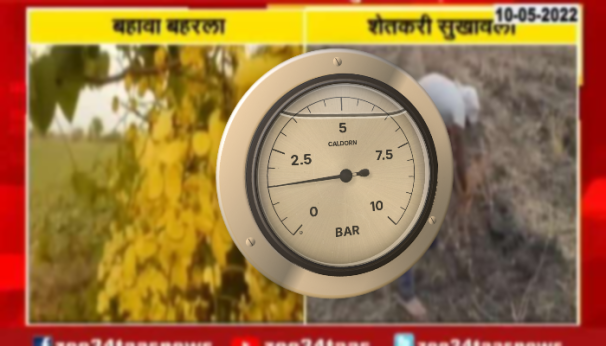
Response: 1.5 bar
